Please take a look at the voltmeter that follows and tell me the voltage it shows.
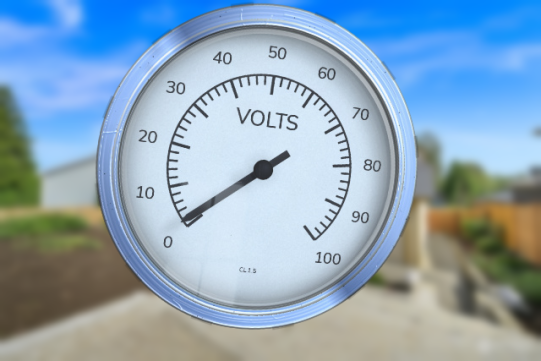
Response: 2 V
